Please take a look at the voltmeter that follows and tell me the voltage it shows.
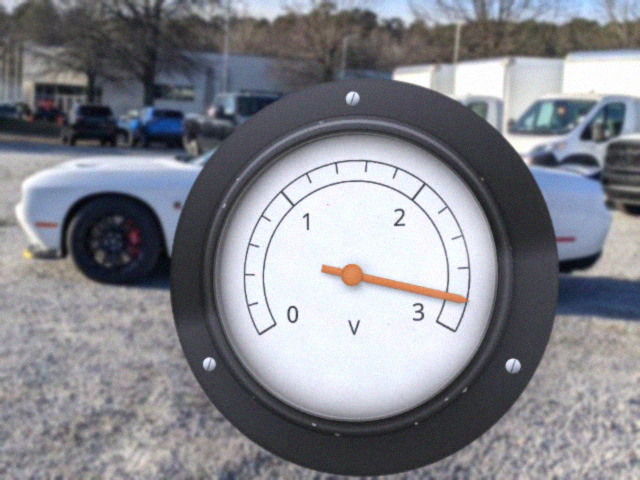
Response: 2.8 V
